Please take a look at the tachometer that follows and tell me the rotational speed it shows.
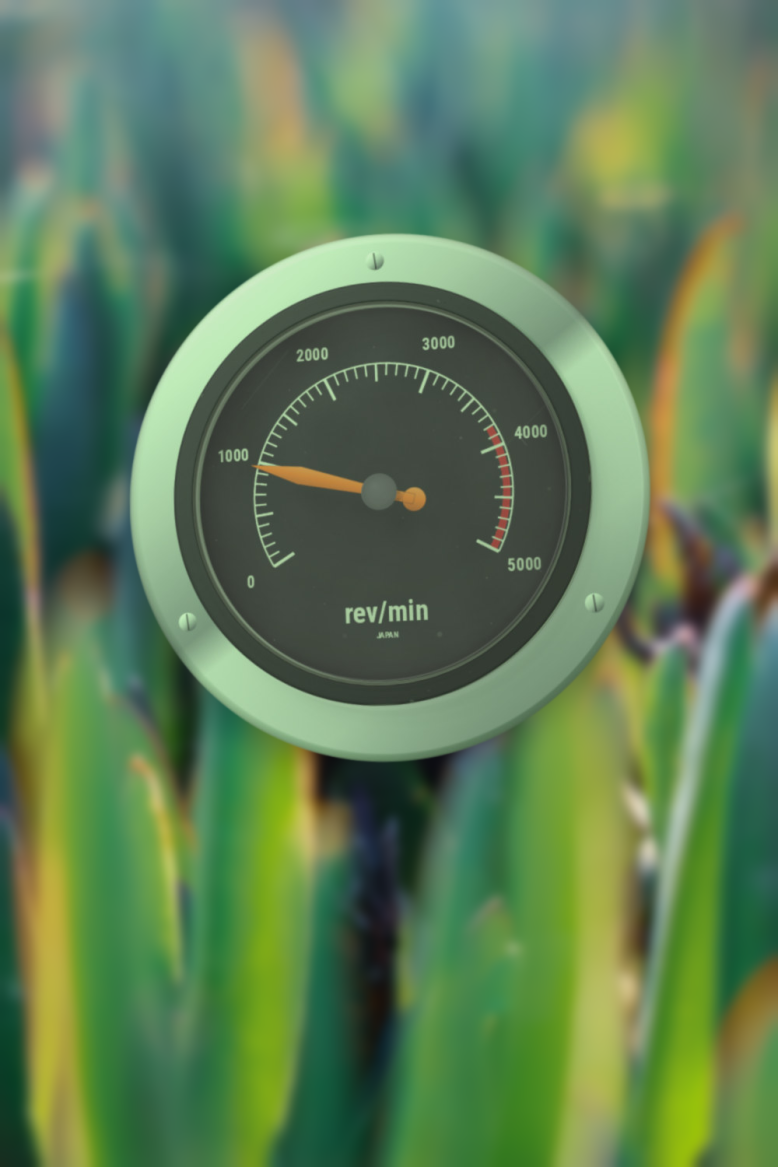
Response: 950 rpm
